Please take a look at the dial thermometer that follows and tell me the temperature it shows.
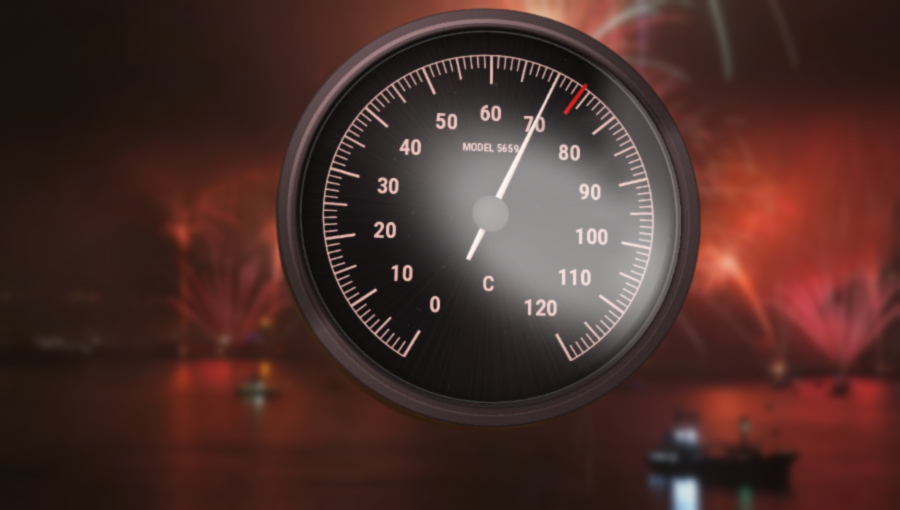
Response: 70 °C
